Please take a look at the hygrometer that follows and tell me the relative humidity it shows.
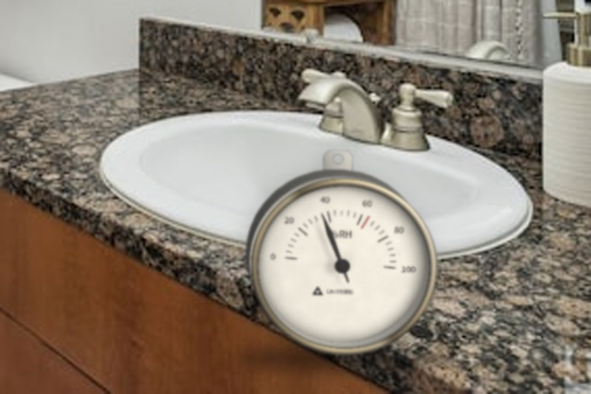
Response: 36 %
